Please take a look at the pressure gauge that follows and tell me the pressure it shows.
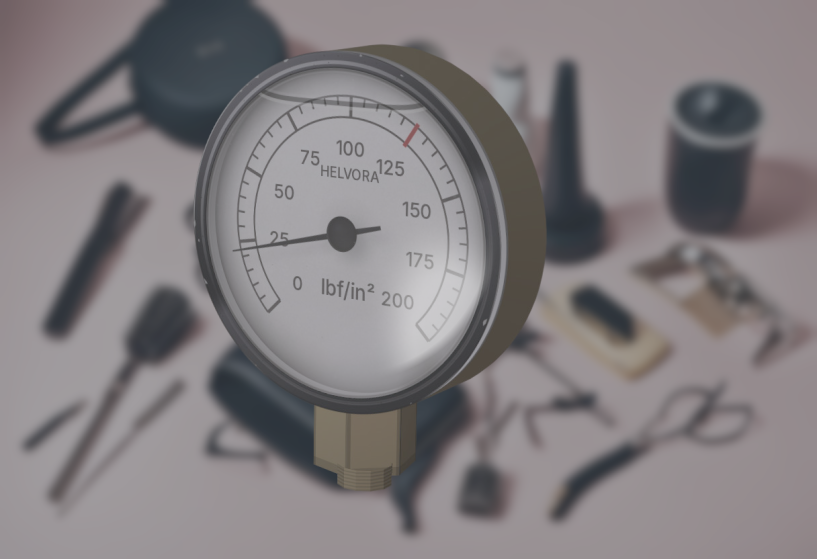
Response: 22.5 psi
